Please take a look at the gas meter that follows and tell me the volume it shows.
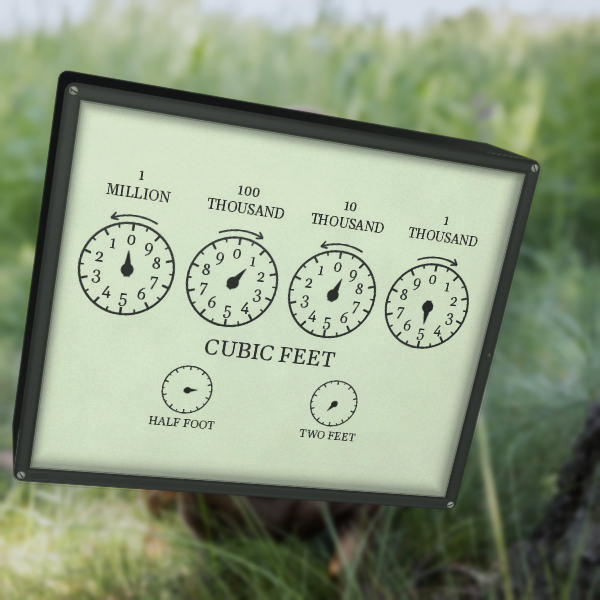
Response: 9500 ft³
